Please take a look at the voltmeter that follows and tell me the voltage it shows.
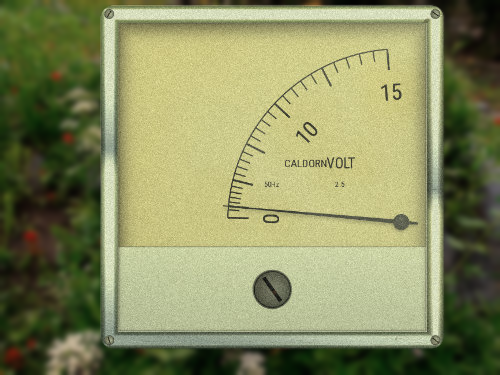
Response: 2.5 V
